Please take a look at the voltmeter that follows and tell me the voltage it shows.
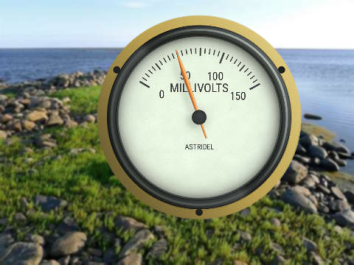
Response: 50 mV
